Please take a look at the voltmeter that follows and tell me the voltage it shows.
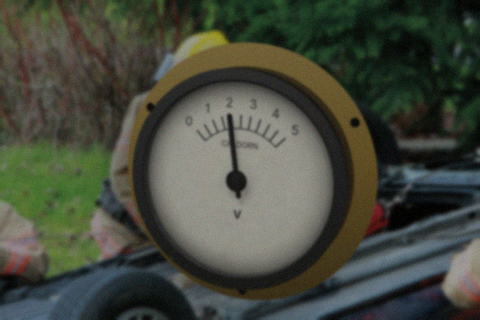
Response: 2 V
